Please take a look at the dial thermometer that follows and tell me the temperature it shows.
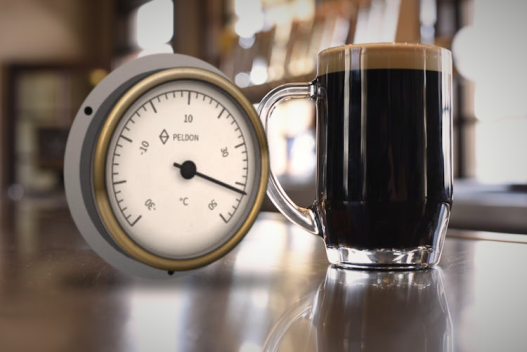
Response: 42 °C
